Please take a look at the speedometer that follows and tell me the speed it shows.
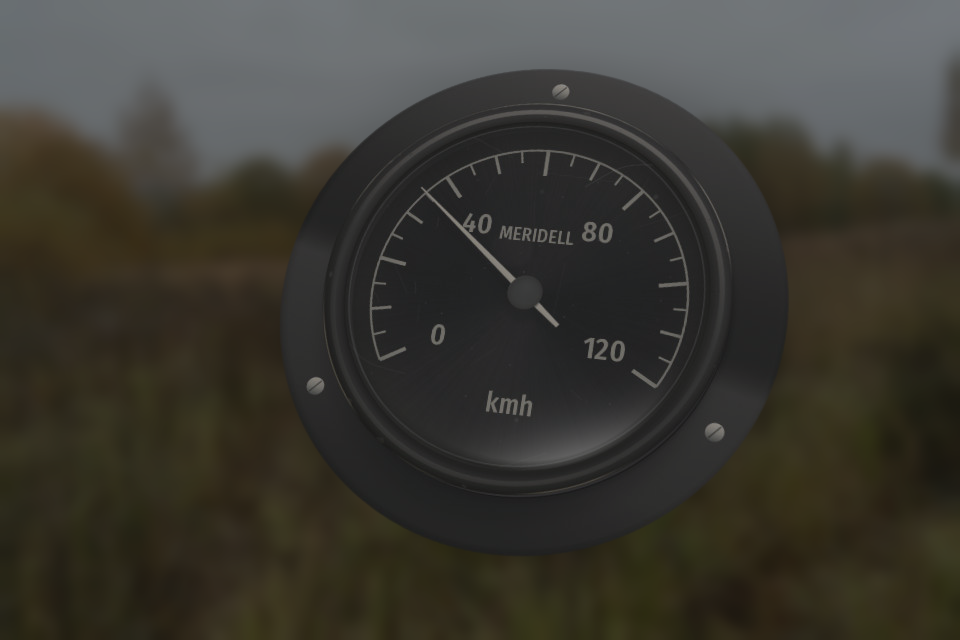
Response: 35 km/h
